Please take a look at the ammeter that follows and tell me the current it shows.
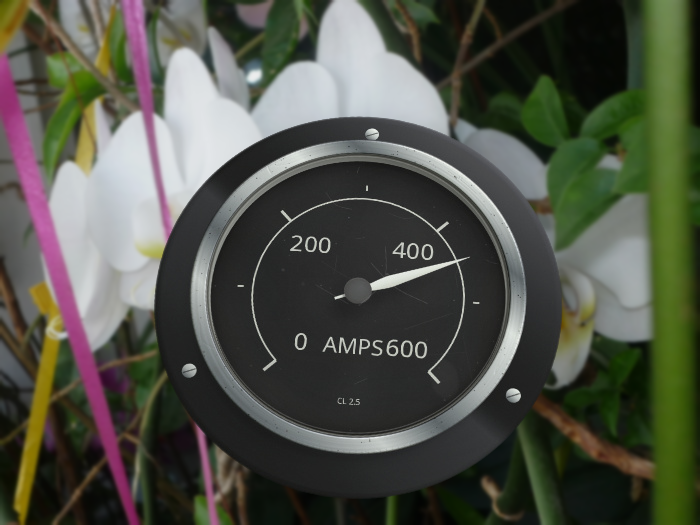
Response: 450 A
